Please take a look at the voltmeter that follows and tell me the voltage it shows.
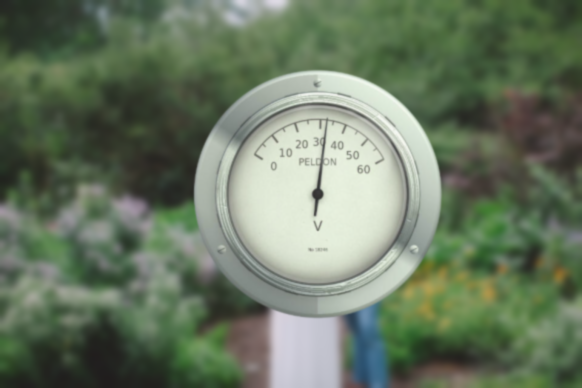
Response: 32.5 V
